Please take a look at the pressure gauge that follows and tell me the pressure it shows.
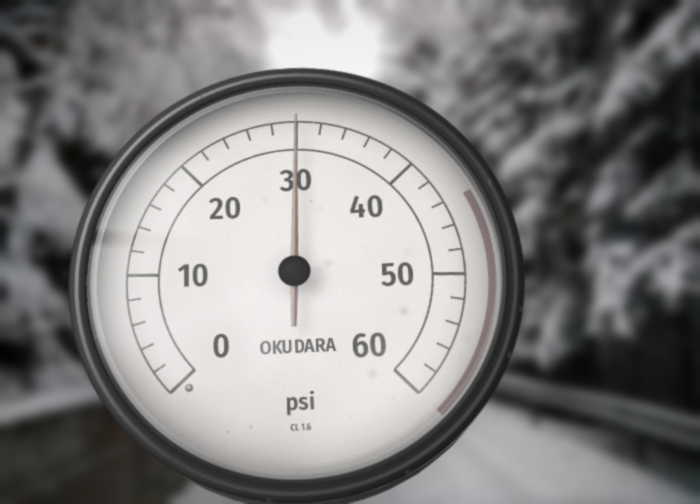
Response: 30 psi
